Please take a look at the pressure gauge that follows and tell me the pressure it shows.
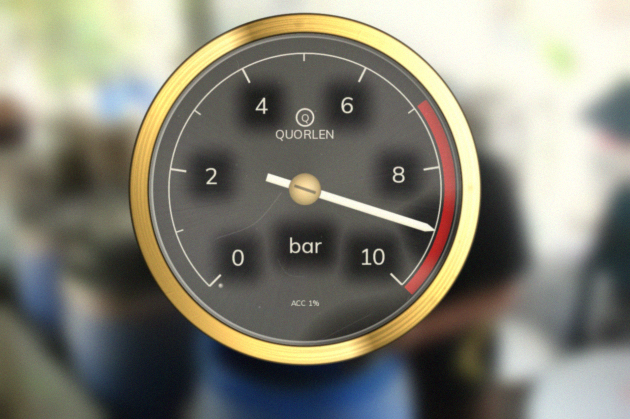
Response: 9 bar
